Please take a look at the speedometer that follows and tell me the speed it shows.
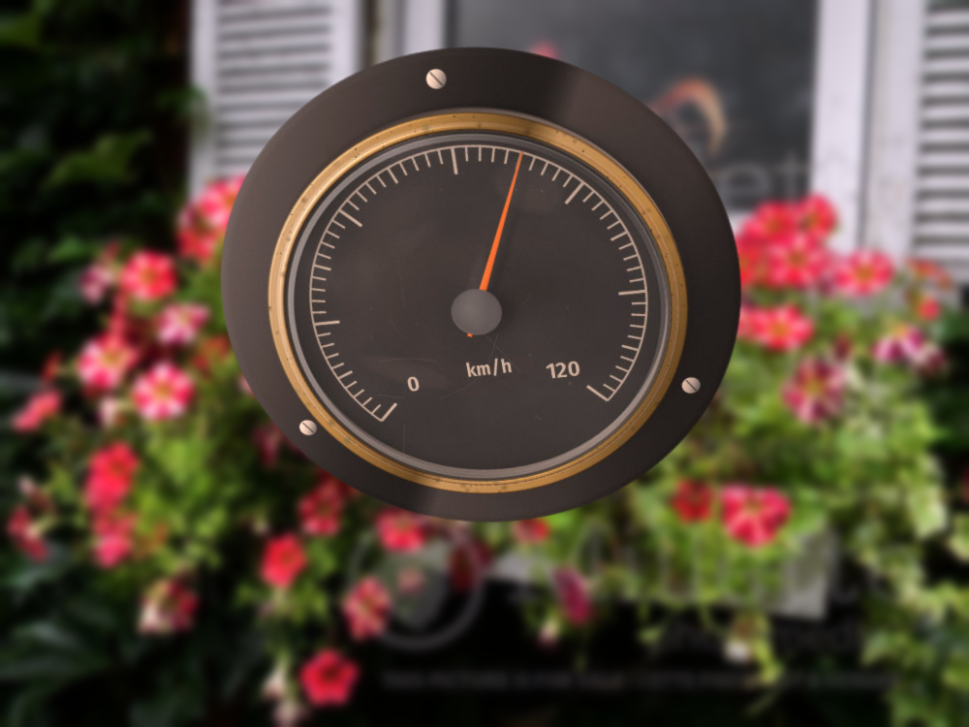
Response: 70 km/h
